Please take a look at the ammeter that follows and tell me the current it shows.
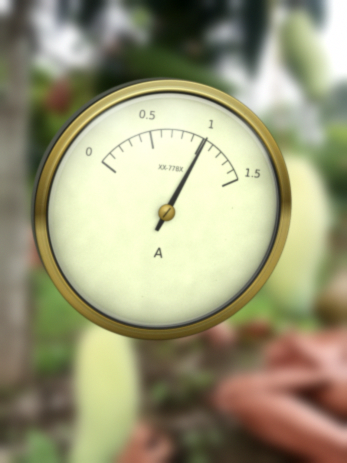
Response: 1 A
